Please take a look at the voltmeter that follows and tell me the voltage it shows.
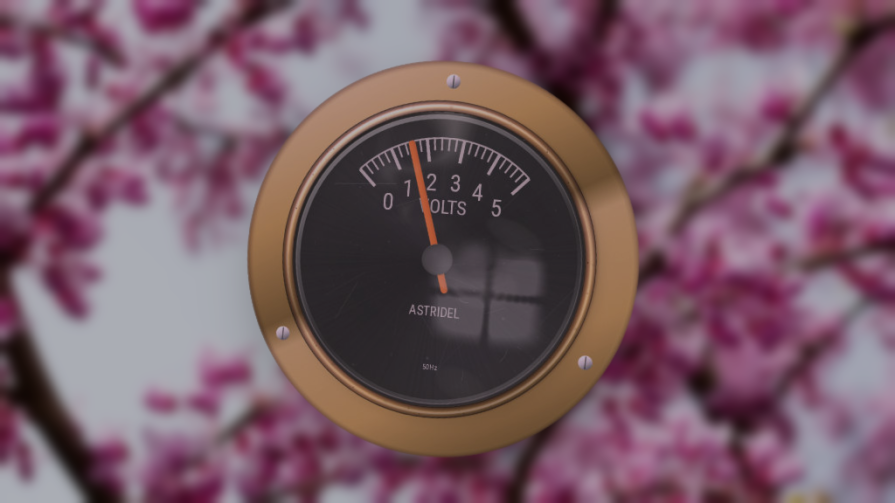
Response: 1.6 V
